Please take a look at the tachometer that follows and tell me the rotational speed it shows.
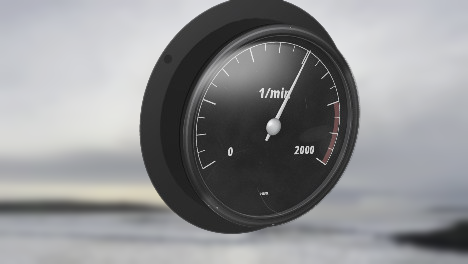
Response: 1200 rpm
